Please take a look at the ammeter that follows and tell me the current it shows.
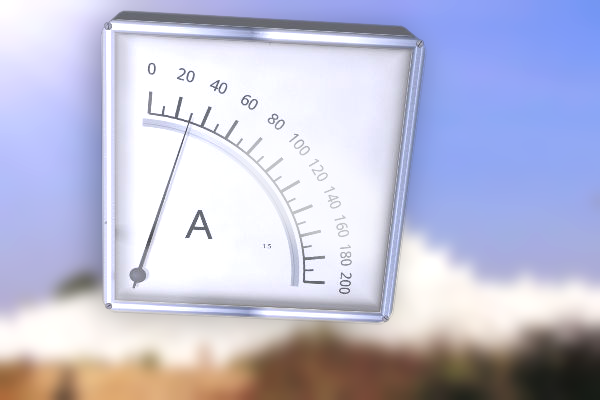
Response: 30 A
